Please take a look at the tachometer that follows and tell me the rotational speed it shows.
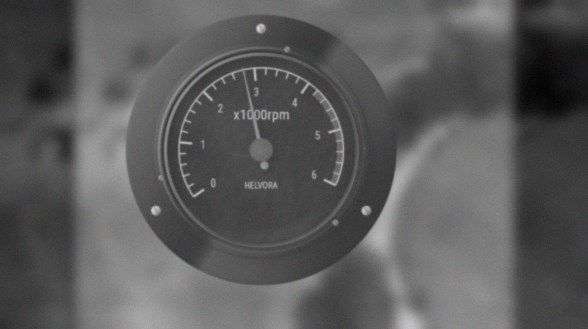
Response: 2800 rpm
